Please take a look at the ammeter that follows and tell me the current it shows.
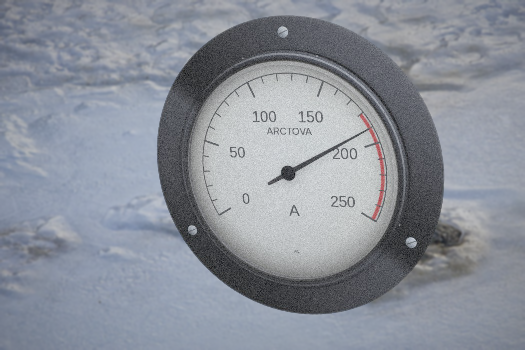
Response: 190 A
